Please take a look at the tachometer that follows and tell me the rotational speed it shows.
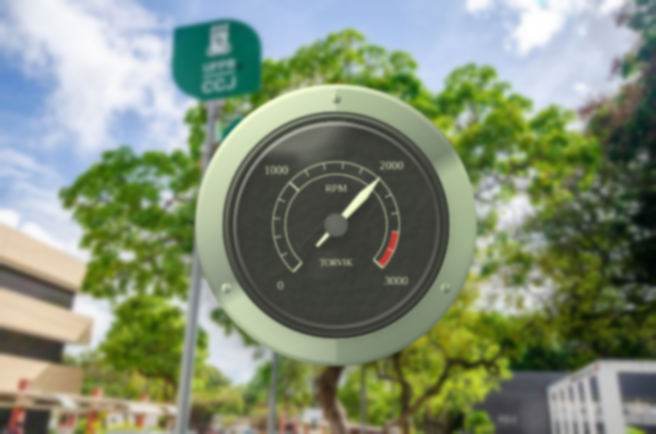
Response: 2000 rpm
